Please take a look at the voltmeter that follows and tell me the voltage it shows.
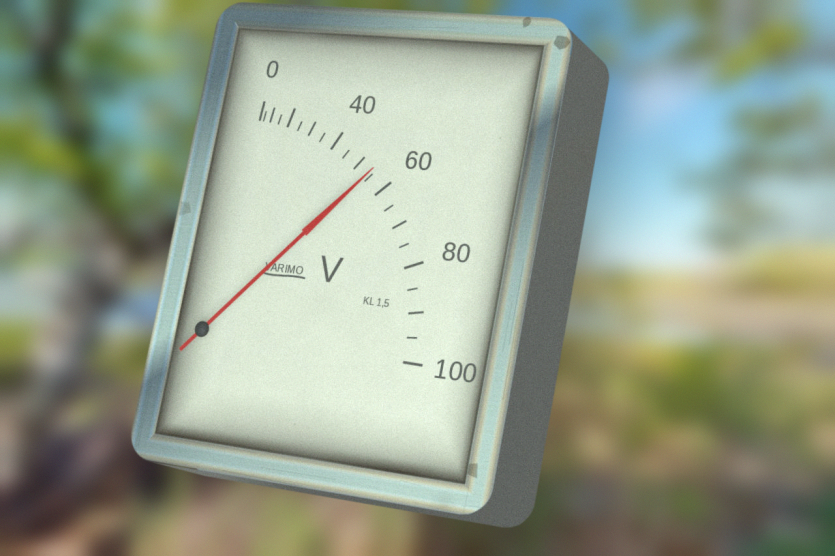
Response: 55 V
